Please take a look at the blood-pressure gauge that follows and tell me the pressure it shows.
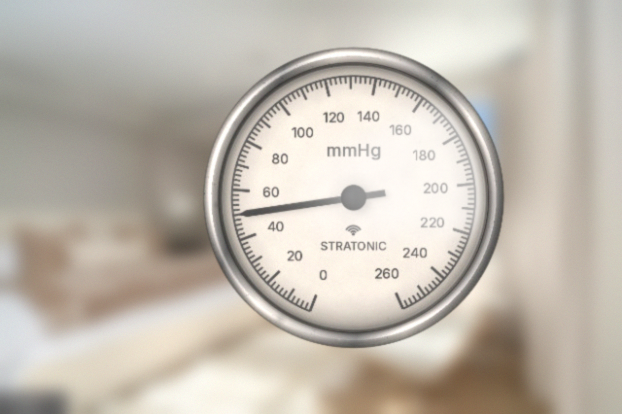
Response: 50 mmHg
